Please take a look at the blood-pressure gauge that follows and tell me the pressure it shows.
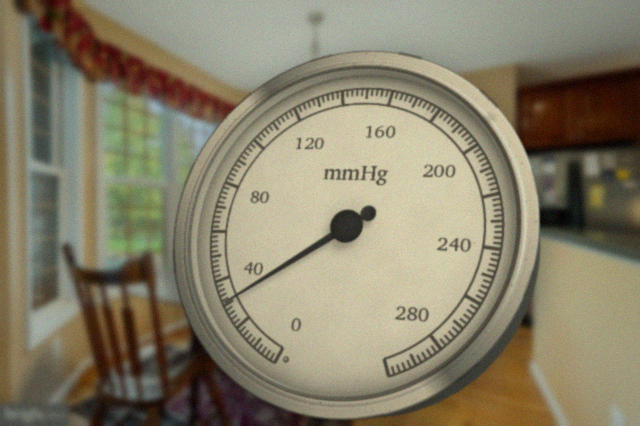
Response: 30 mmHg
